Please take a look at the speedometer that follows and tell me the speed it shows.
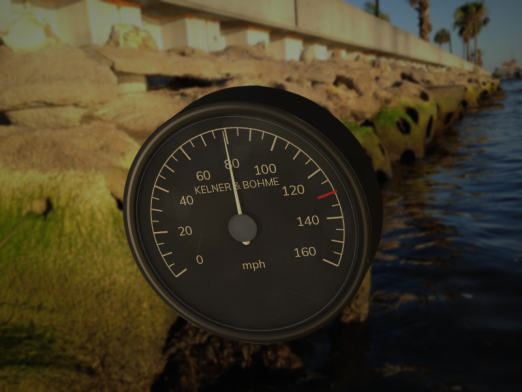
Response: 80 mph
